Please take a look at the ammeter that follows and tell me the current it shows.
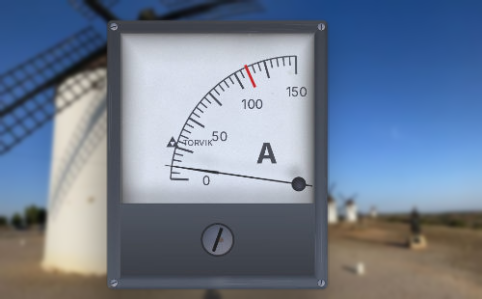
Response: 10 A
